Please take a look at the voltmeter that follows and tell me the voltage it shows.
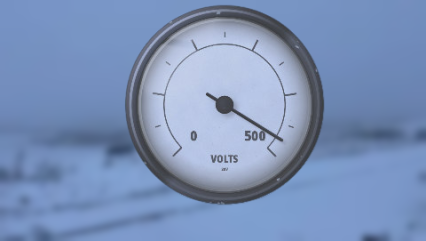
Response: 475 V
